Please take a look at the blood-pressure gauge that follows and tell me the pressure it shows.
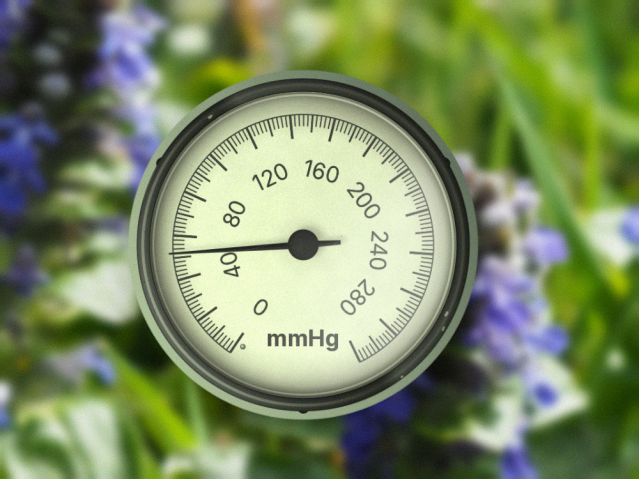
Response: 52 mmHg
